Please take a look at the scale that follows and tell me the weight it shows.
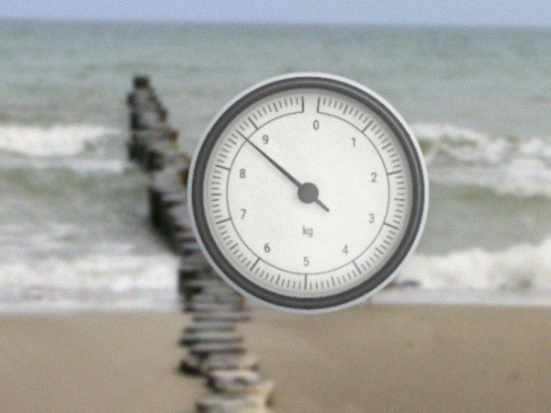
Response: 8.7 kg
